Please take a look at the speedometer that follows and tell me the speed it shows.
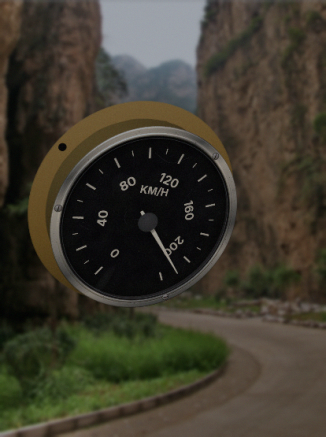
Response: 210 km/h
